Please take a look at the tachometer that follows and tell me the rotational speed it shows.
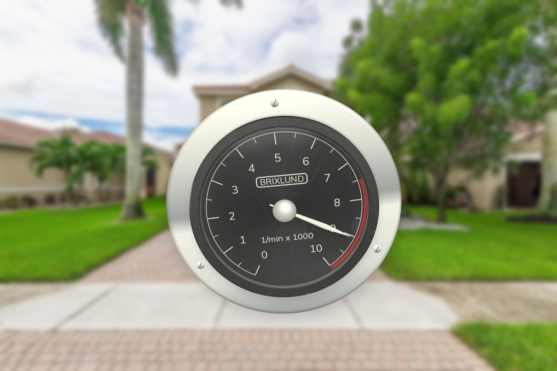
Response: 9000 rpm
